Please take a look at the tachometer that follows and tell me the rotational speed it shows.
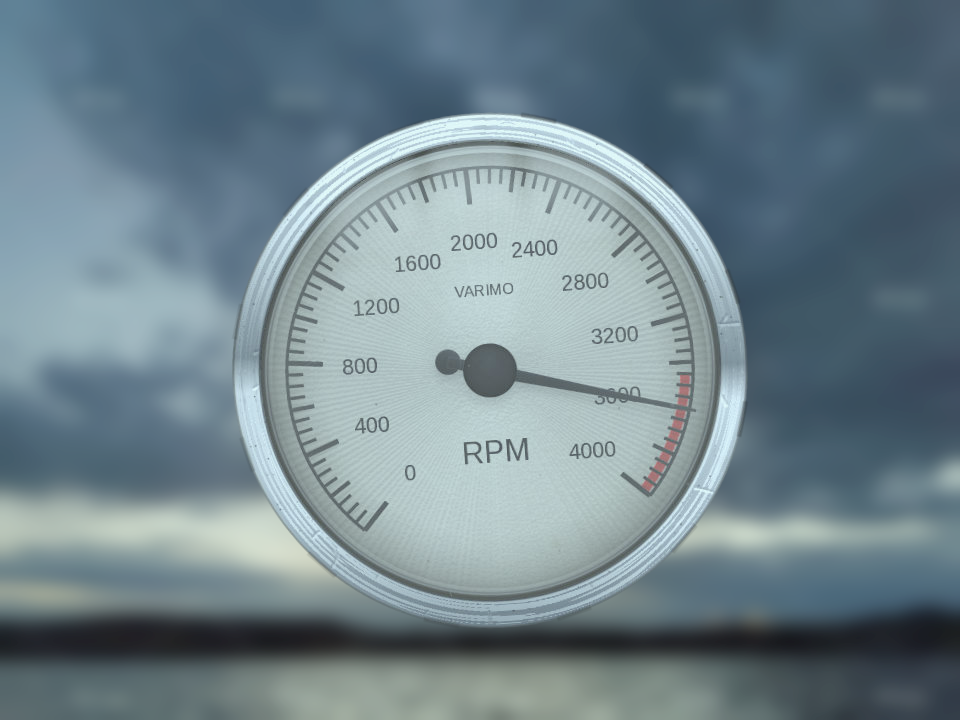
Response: 3600 rpm
